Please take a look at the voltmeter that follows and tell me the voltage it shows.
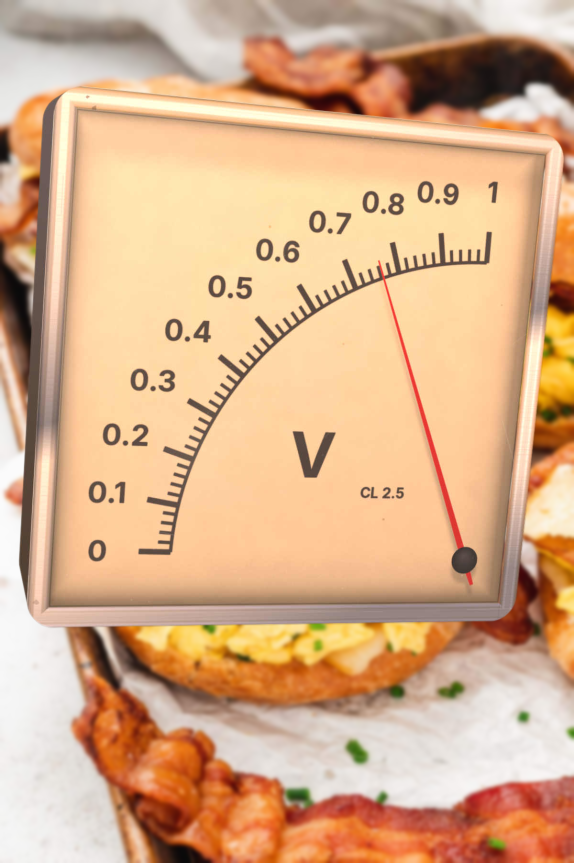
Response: 0.76 V
